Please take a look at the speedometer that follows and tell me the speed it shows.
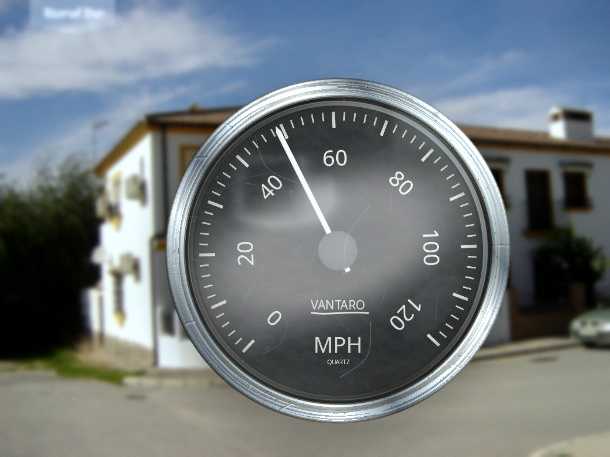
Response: 49 mph
